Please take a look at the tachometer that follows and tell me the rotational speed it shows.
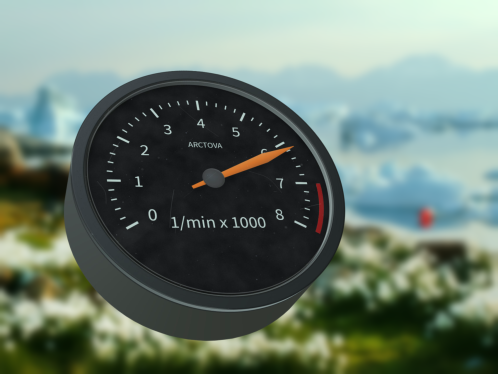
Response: 6200 rpm
